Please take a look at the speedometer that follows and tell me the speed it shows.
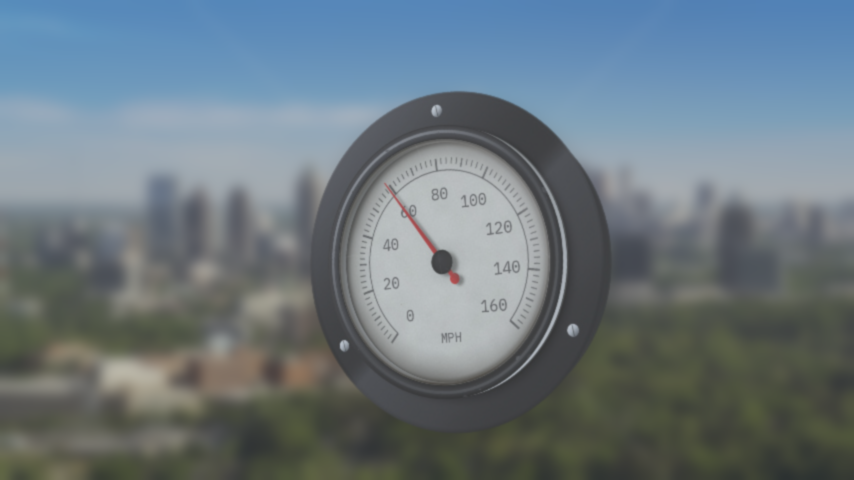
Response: 60 mph
